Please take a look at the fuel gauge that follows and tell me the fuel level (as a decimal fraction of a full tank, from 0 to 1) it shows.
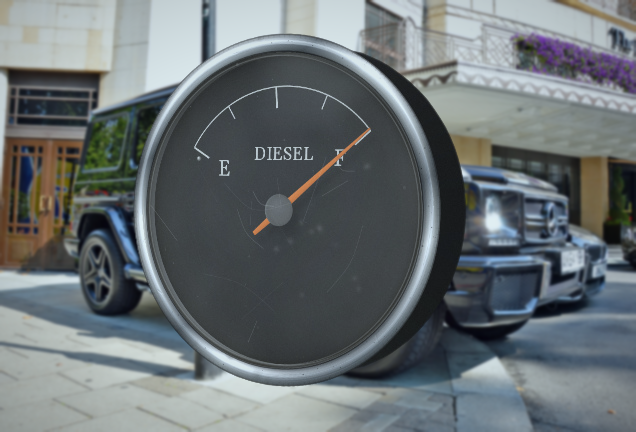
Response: 1
